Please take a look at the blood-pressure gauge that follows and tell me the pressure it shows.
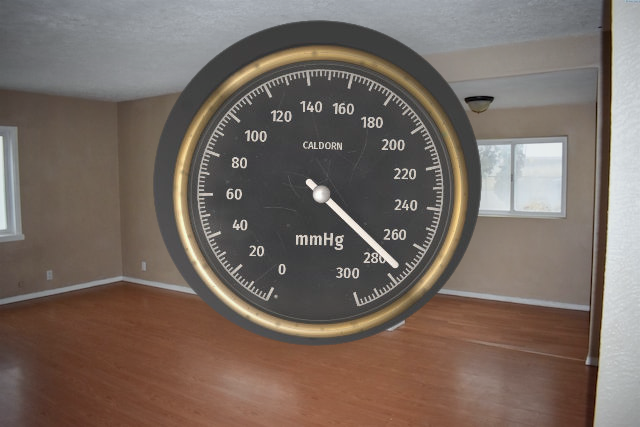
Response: 274 mmHg
